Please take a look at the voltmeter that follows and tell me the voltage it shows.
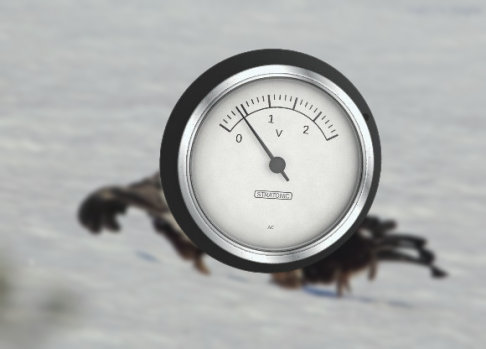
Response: 0.4 V
